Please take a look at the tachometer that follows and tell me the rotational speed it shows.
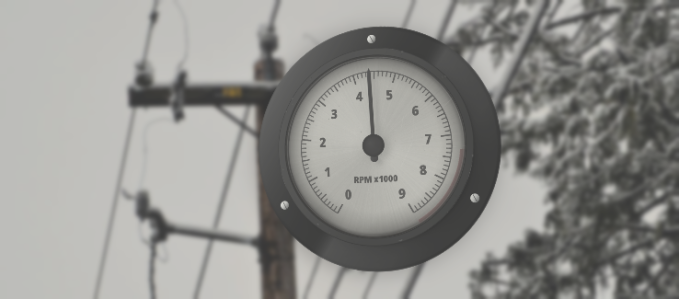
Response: 4400 rpm
